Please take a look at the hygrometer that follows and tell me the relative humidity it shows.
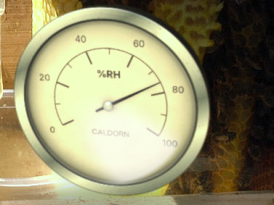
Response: 75 %
